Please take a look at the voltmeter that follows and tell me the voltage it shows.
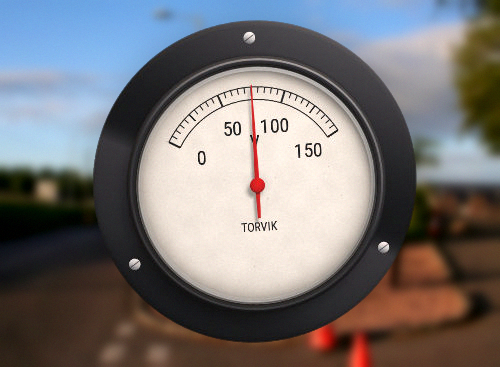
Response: 75 V
